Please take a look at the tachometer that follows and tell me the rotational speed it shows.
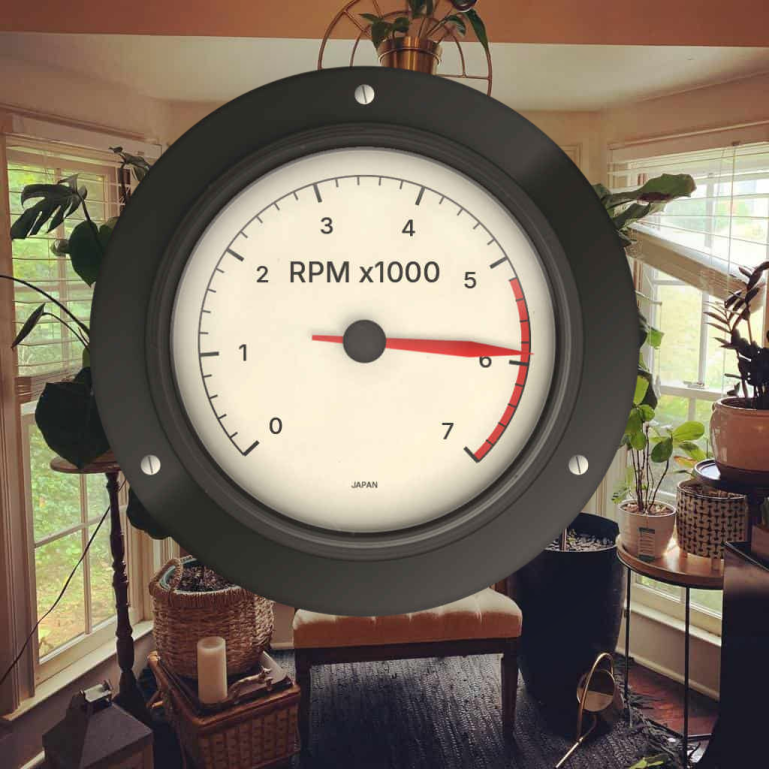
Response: 5900 rpm
